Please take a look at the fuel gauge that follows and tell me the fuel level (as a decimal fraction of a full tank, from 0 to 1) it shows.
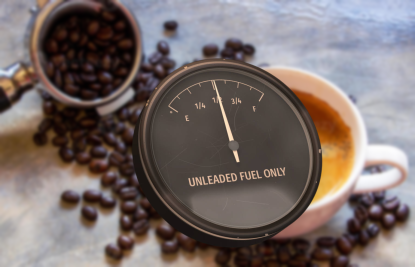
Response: 0.5
